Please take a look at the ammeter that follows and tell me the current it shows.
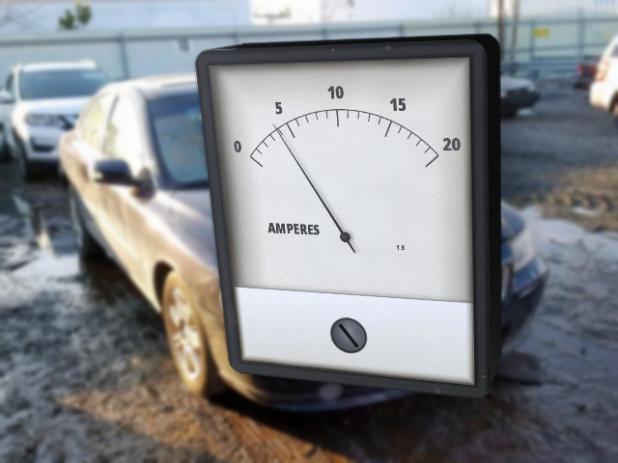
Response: 4 A
